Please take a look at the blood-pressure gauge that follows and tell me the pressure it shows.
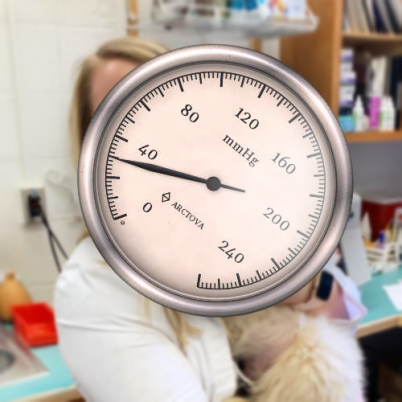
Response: 30 mmHg
